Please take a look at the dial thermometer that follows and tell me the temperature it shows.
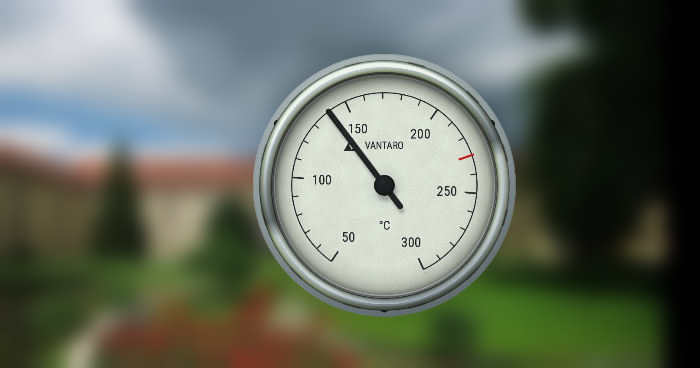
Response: 140 °C
